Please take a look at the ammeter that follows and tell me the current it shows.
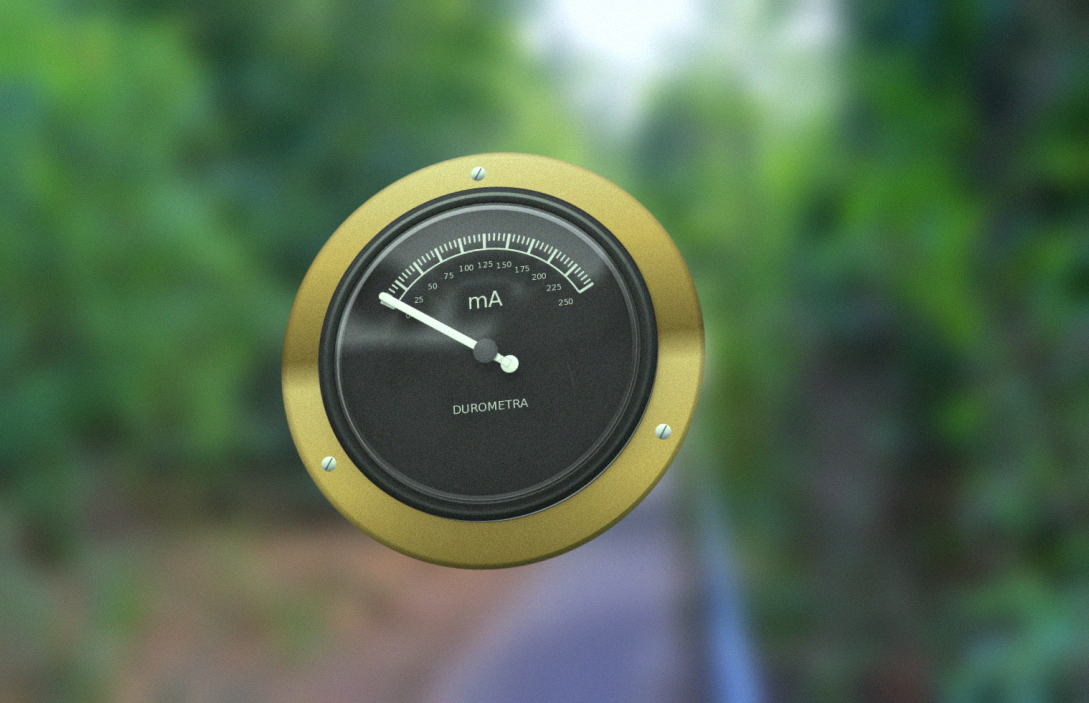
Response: 5 mA
